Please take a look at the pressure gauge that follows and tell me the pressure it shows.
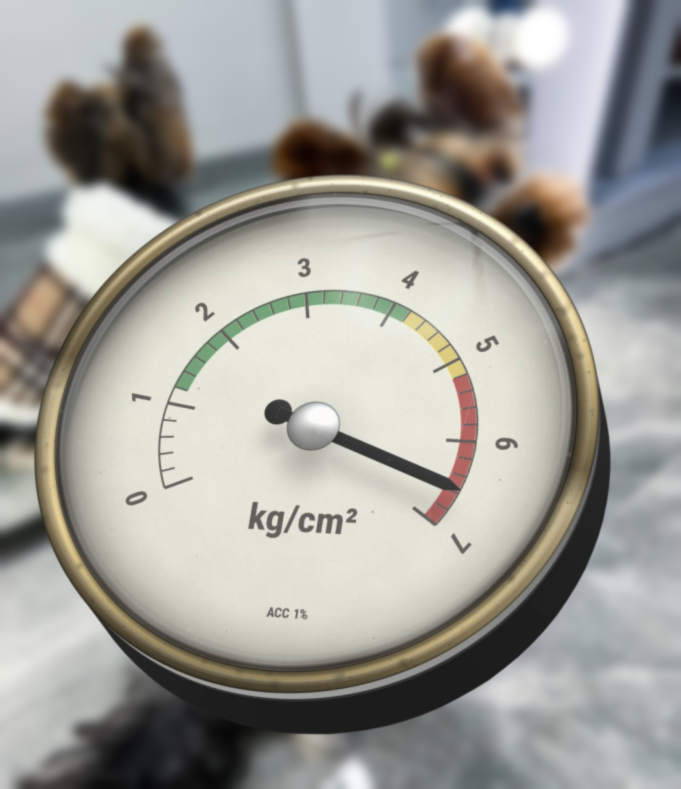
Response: 6.6 kg/cm²
